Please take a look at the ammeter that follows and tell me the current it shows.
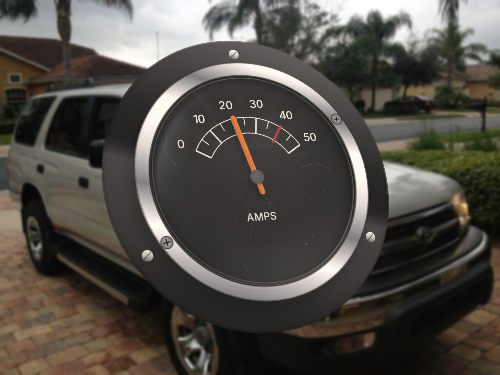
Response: 20 A
